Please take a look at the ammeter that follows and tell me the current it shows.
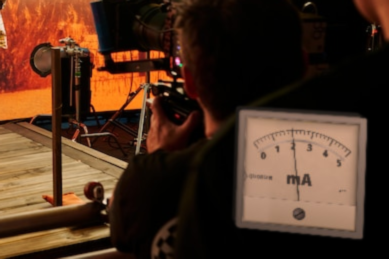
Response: 2 mA
